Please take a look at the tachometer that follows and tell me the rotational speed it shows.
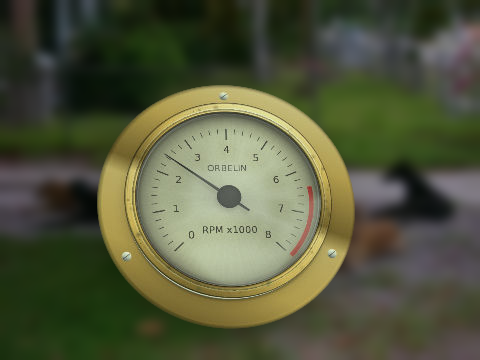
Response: 2400 rpm
